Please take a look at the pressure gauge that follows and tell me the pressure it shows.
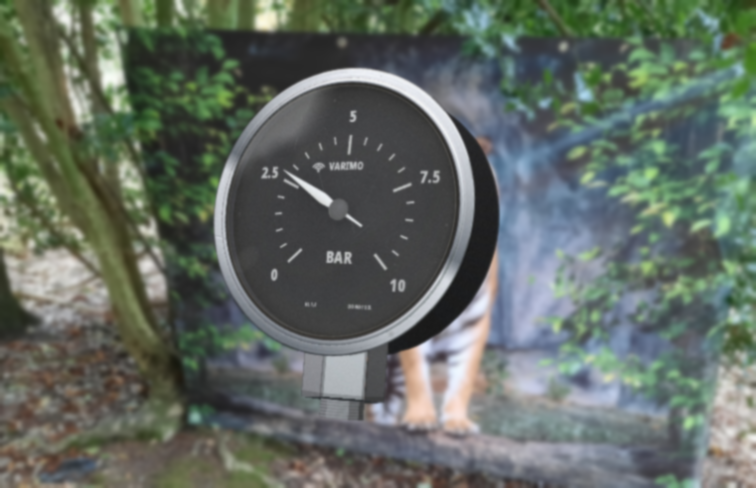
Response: 2.75 bar
